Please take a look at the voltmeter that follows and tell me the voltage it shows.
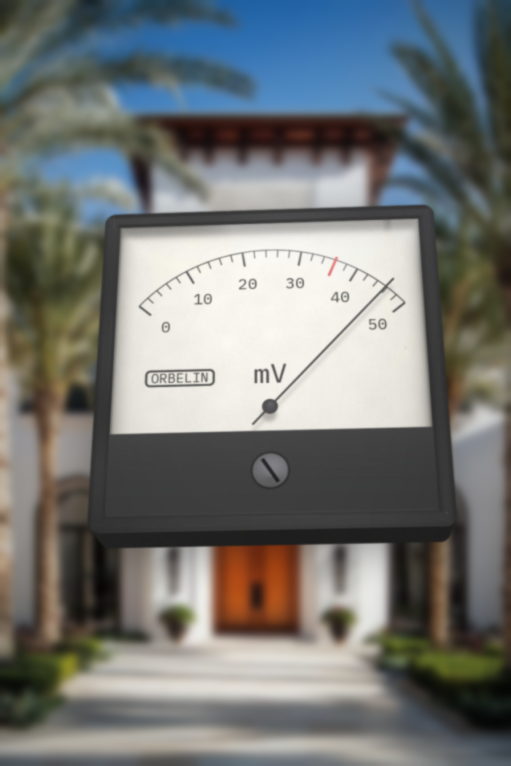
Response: 46 mV
